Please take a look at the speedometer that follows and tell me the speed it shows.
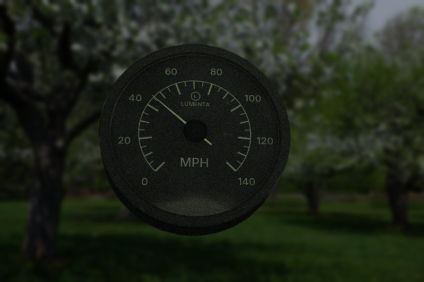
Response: 45 mph
